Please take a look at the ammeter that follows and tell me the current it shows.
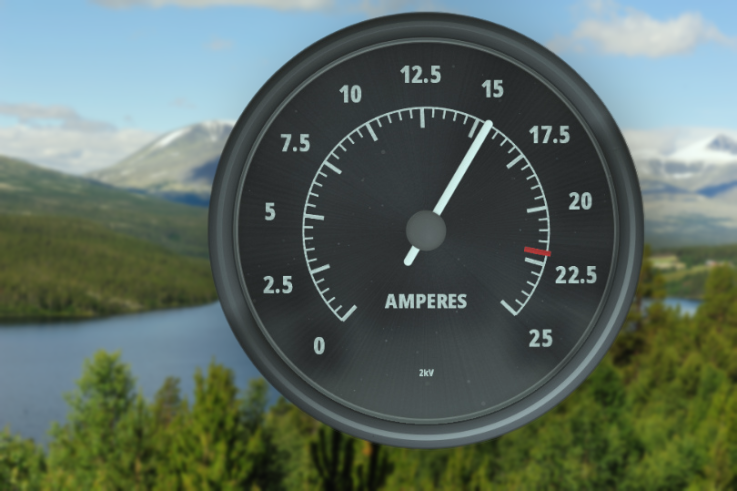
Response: 15.5 A
